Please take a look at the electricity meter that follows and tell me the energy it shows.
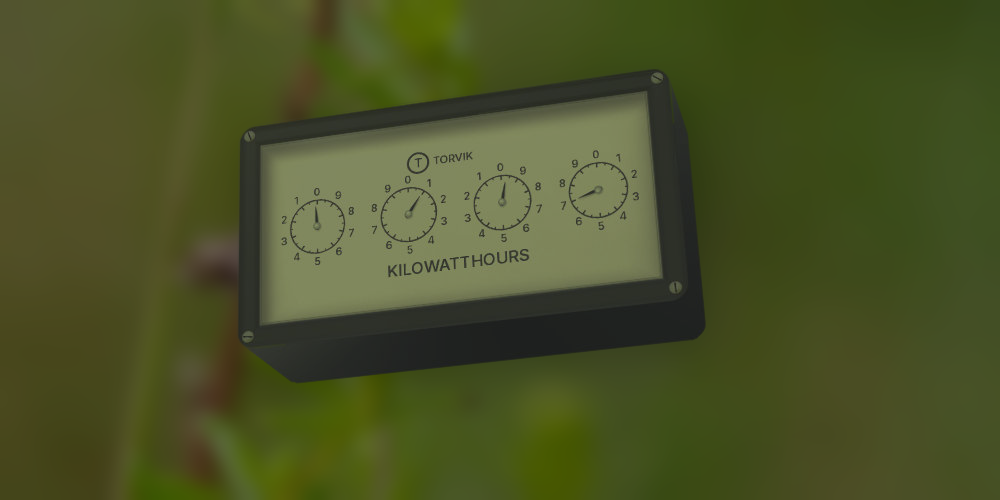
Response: 97 kWh
